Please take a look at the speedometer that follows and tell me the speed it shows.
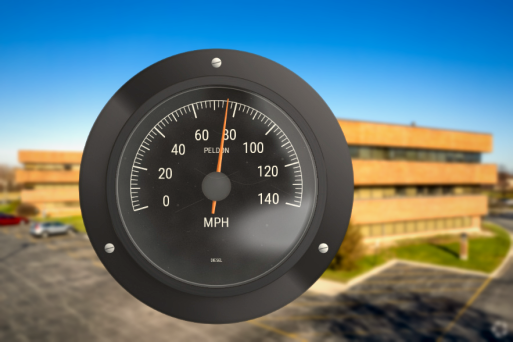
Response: 76 mph
